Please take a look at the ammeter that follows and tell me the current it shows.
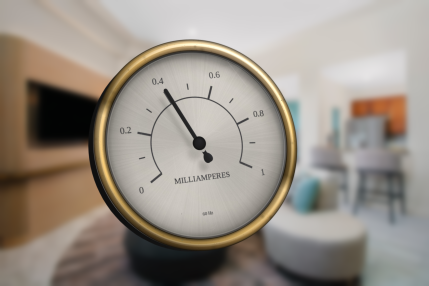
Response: 0.4 mA
